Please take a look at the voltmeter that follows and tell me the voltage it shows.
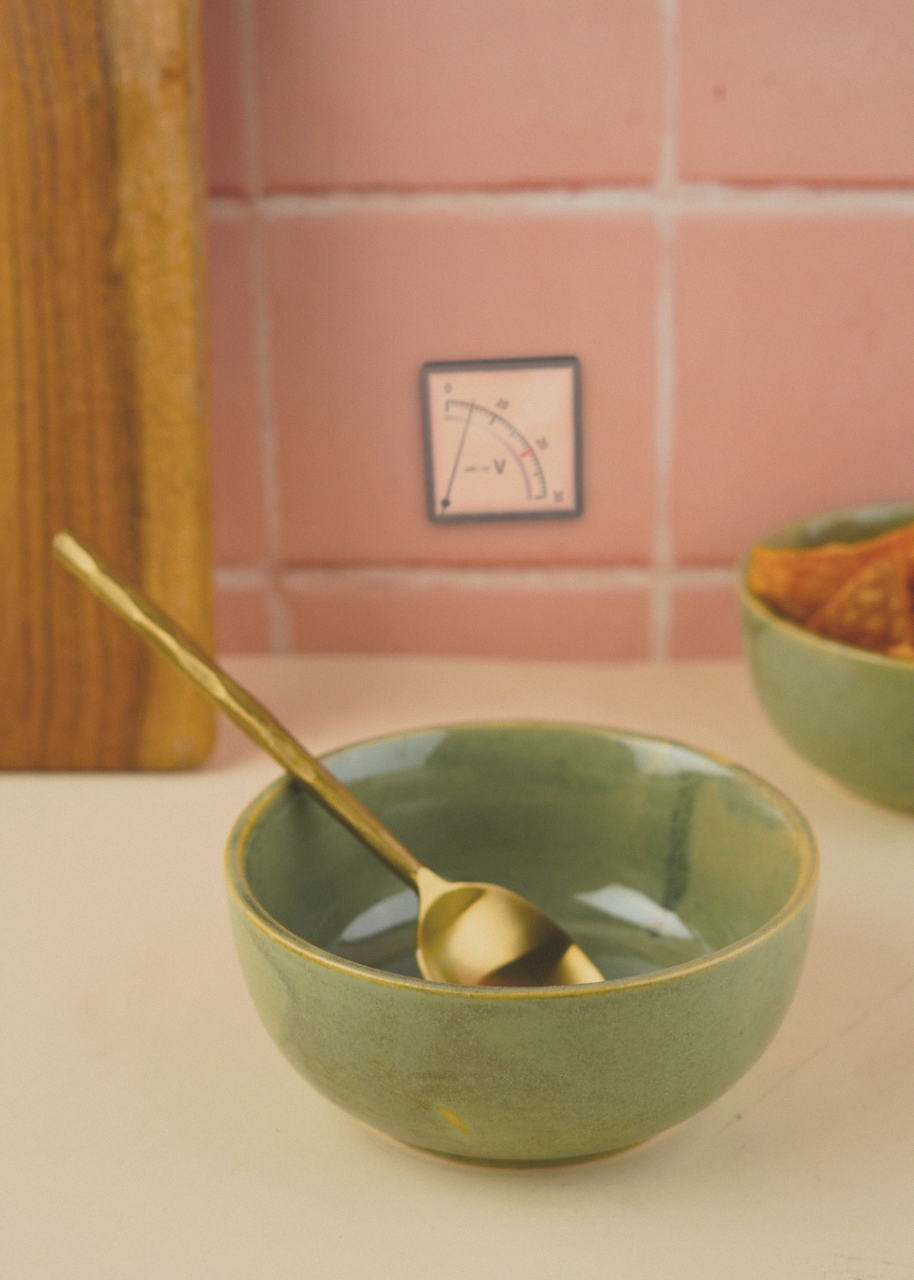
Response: 5 V
